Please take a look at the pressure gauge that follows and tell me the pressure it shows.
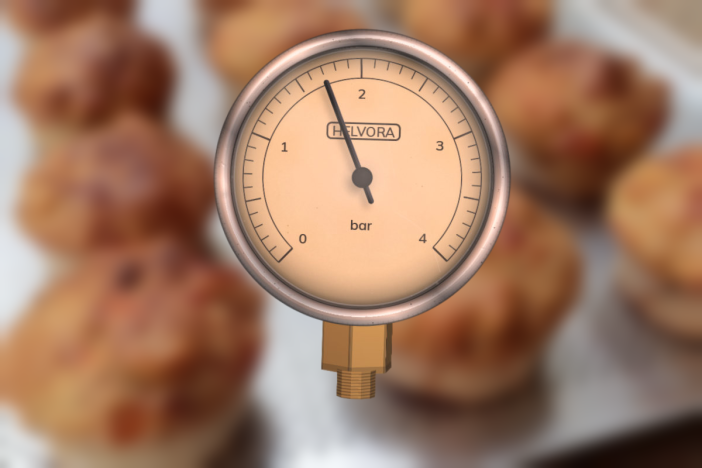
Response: 1.7 bar
